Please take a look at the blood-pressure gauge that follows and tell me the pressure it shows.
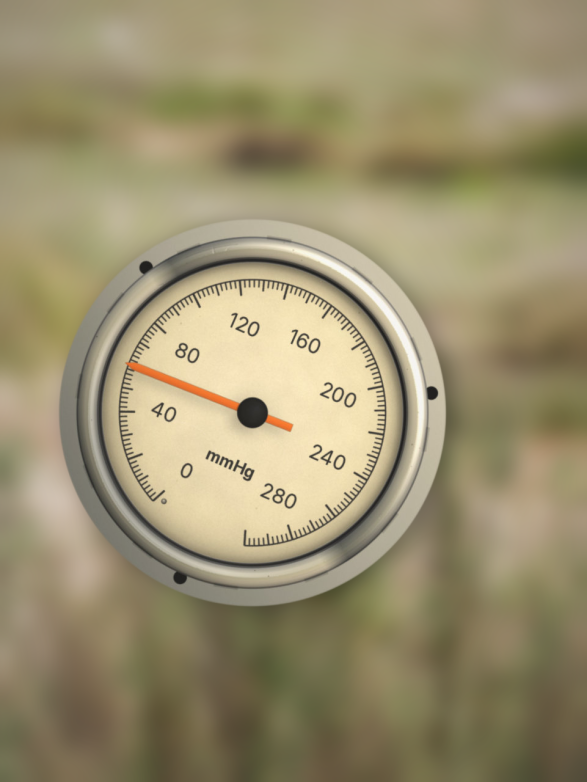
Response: 60 mmHg
